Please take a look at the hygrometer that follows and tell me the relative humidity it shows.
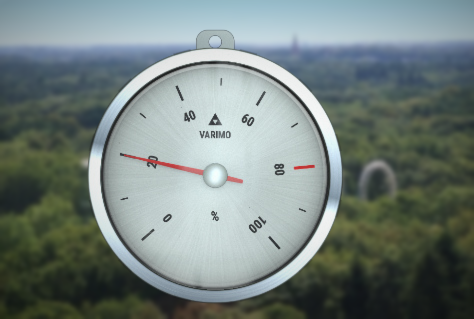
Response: 20 %
